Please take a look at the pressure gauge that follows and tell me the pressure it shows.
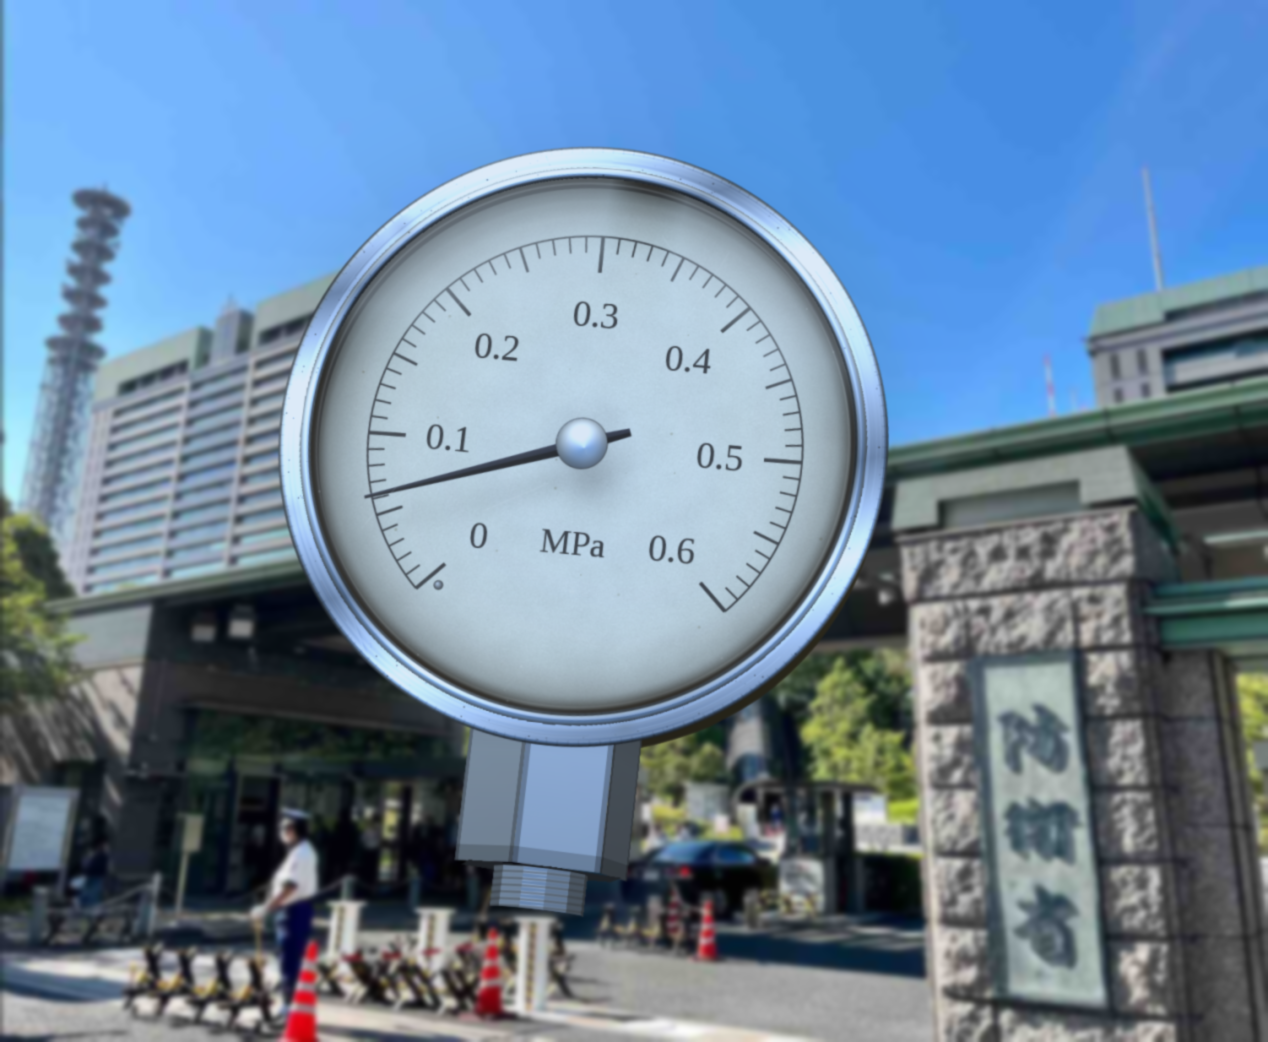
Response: 0.06 MPa
